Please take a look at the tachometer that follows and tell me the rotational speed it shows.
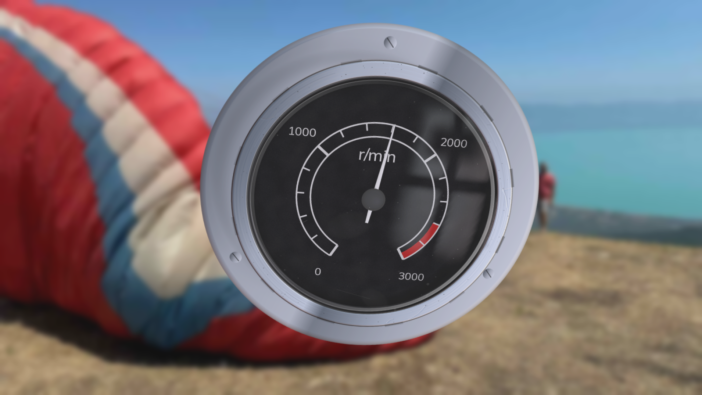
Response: 1600 rpm
